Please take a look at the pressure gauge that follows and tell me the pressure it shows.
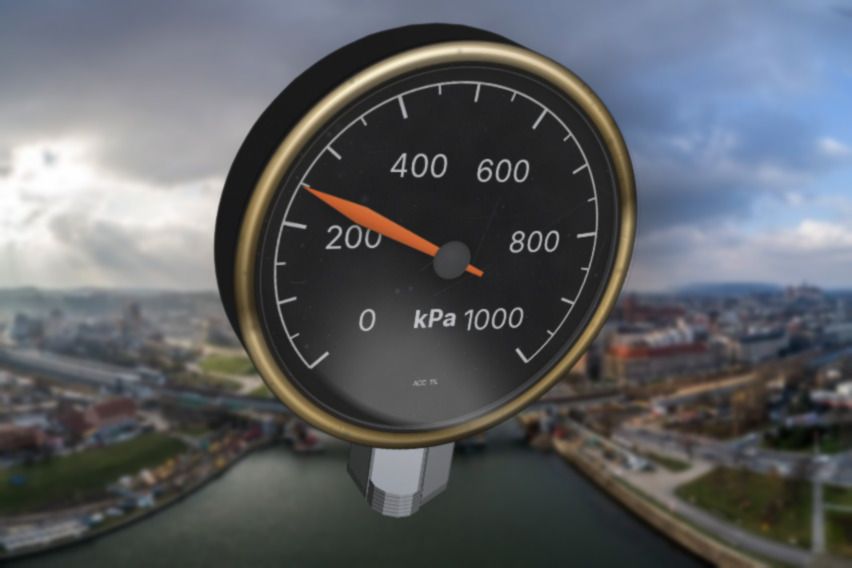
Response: 250 kPa
